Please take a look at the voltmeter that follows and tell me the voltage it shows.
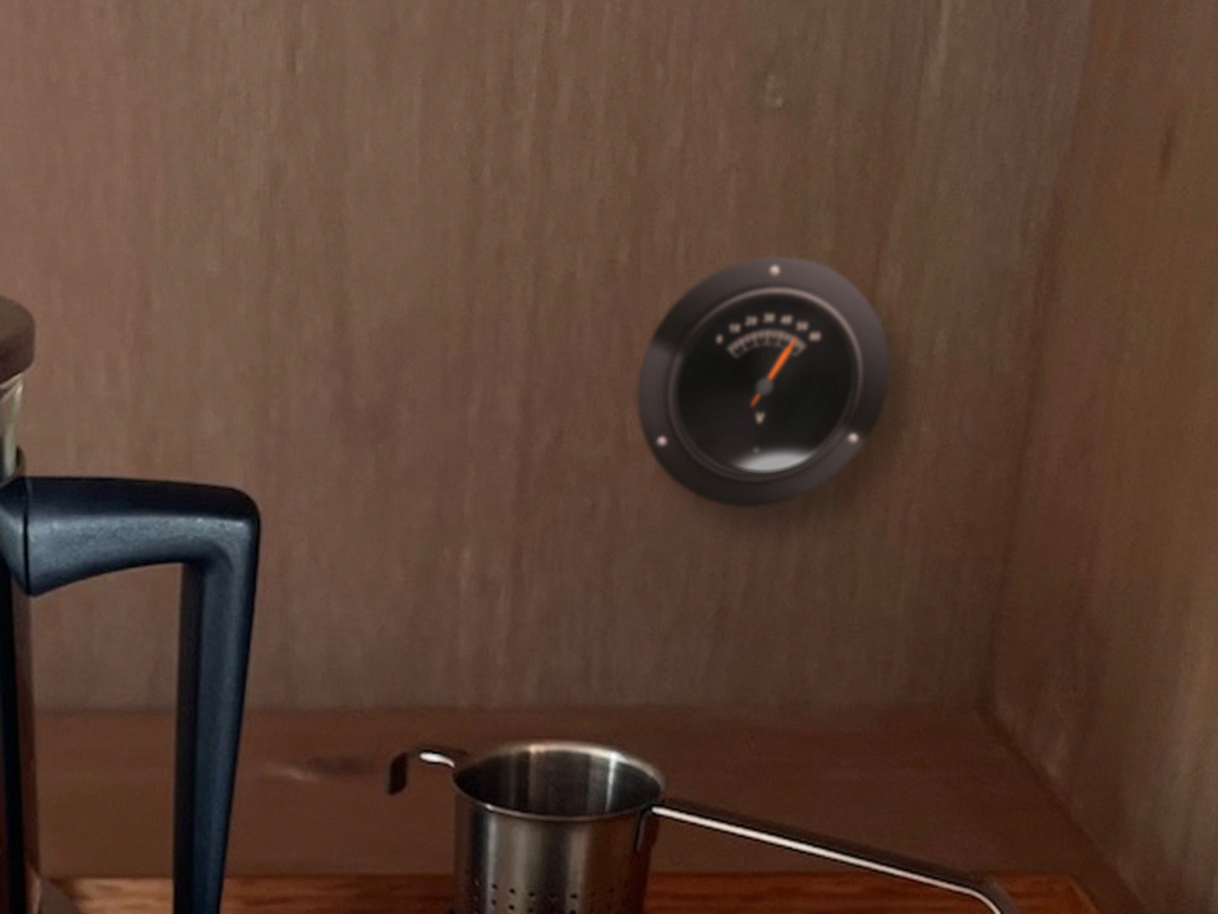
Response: 50 V
